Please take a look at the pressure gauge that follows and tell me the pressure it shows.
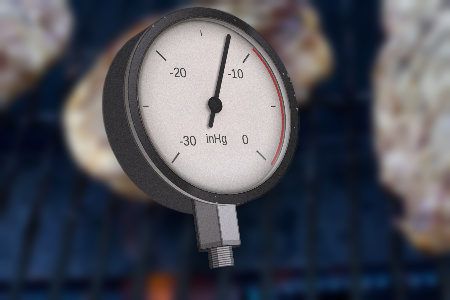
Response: -12.5 inHg
